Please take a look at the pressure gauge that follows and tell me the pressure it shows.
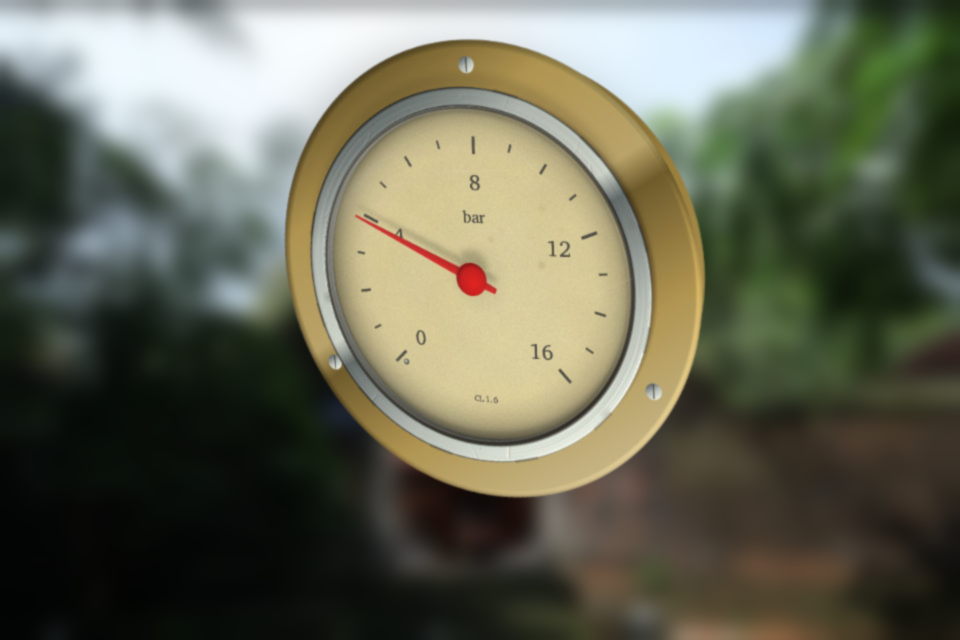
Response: 4 bar
